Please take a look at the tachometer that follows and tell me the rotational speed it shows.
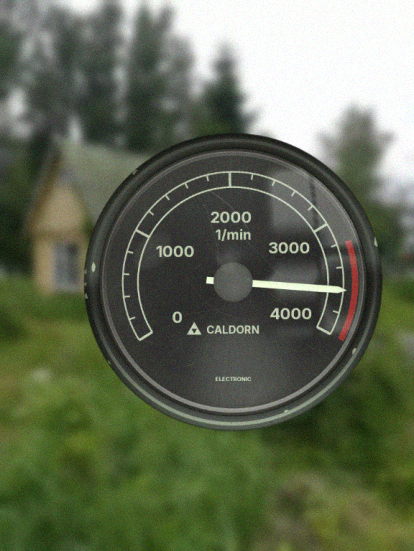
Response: 3600 rpm
